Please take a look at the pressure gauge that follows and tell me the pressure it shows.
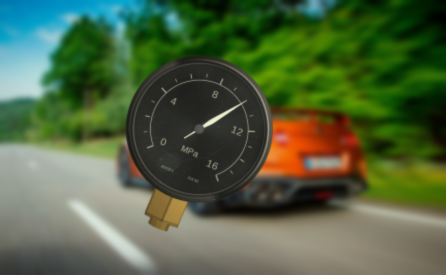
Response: 10 MPa
